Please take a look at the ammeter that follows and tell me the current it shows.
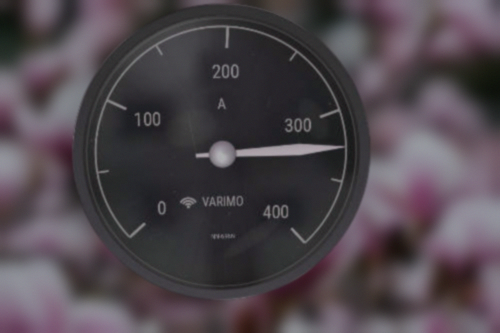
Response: 325 A
